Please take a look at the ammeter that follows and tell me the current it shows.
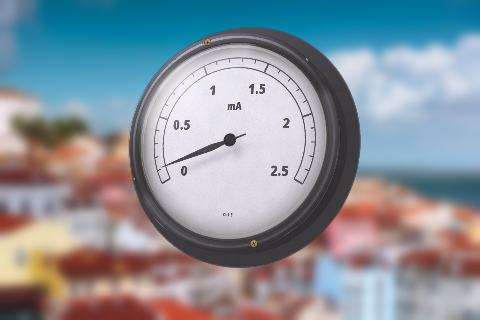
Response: 0.1 mA
